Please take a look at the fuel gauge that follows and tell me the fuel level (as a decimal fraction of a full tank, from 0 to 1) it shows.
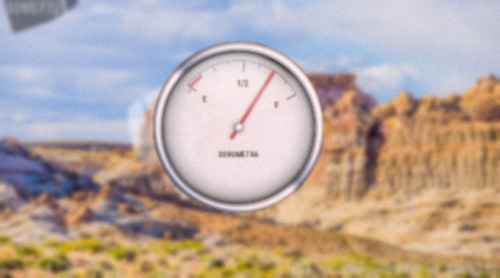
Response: 0.75
